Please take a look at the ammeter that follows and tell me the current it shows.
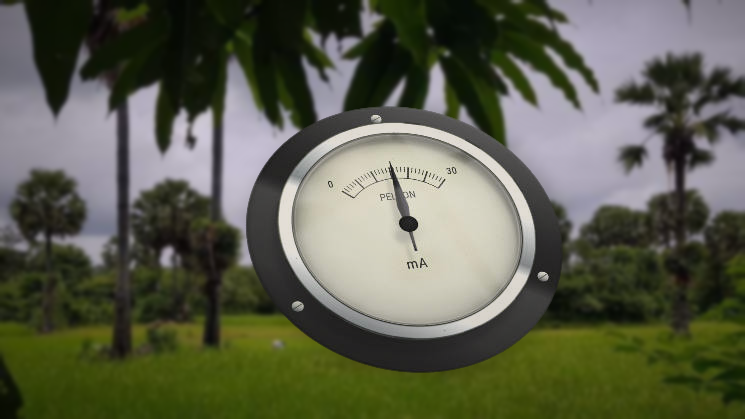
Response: 15 mA
